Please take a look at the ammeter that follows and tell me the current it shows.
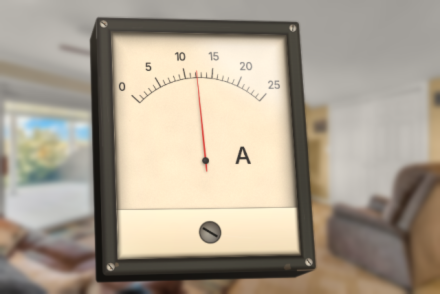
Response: 12 A
